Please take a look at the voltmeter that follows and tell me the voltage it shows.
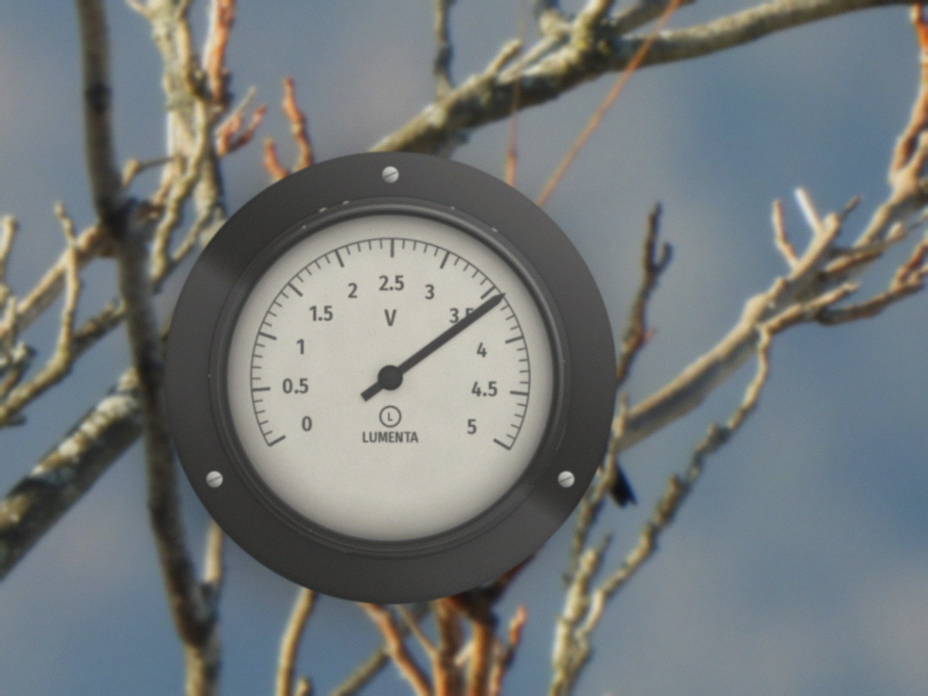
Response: 3.6 V
